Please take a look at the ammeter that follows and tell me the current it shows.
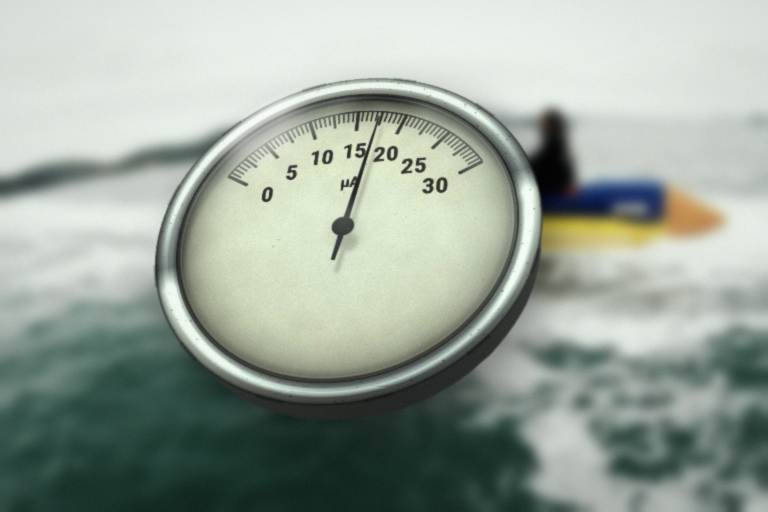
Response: 17.5 µA
